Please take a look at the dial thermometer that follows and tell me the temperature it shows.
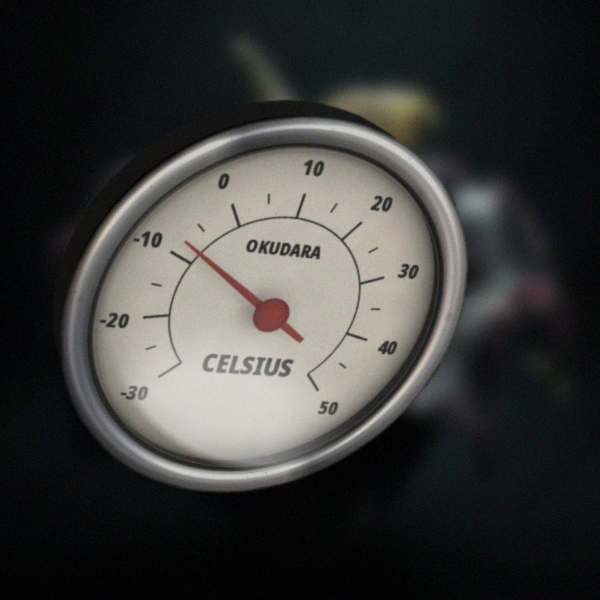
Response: -7.5 °C
